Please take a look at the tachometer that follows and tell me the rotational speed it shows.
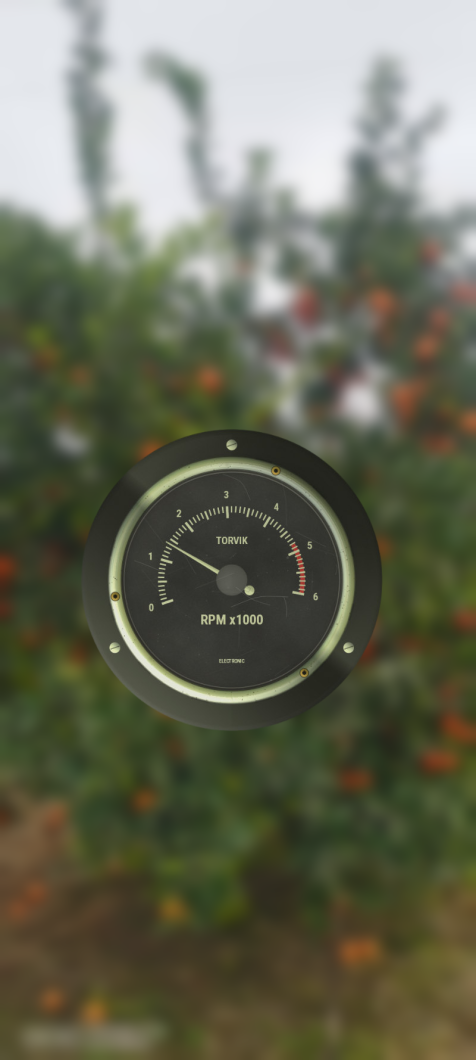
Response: 1400 rpm
